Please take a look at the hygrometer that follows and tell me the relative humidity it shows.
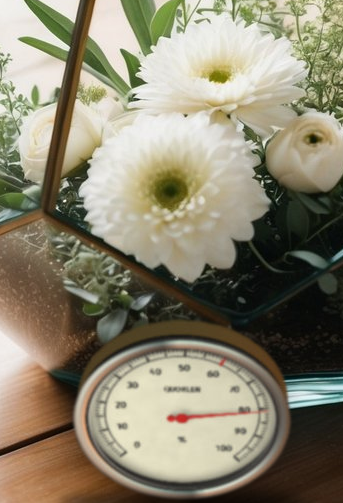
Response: 80 %
